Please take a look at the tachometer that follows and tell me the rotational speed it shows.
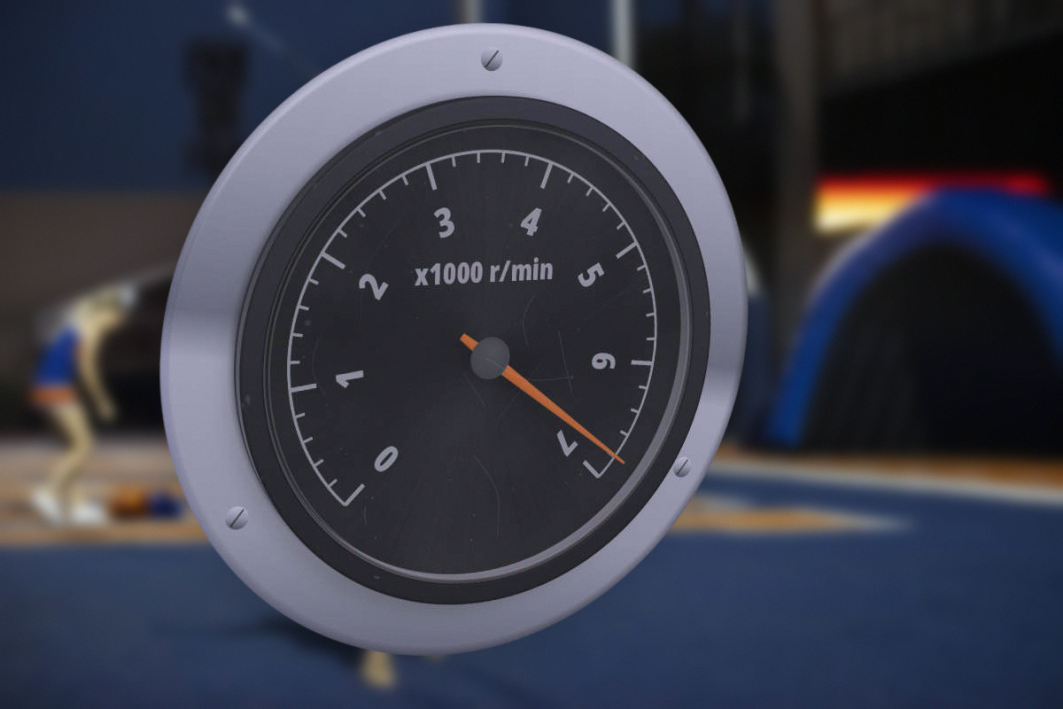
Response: 6800 rpm
